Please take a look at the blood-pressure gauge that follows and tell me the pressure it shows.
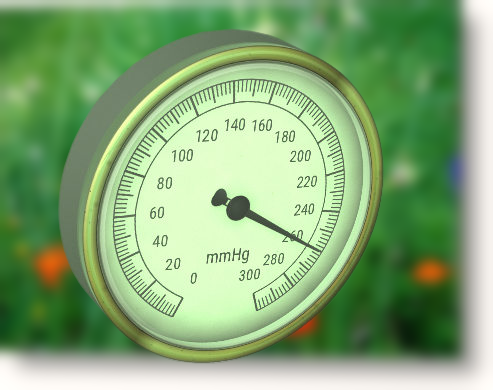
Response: 260 mmHg
